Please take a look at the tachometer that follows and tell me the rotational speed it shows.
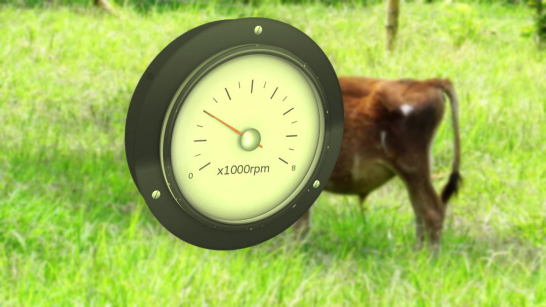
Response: 2000 rpm
